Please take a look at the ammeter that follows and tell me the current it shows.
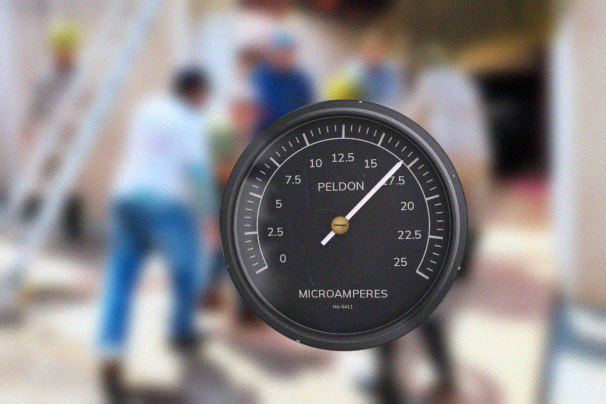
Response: 17 µA
